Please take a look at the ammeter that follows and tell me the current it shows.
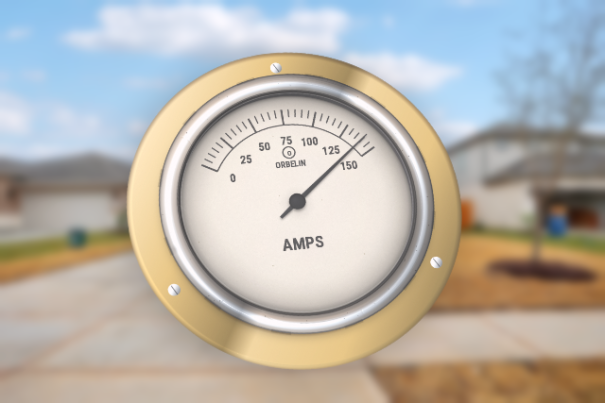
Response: 140 A
